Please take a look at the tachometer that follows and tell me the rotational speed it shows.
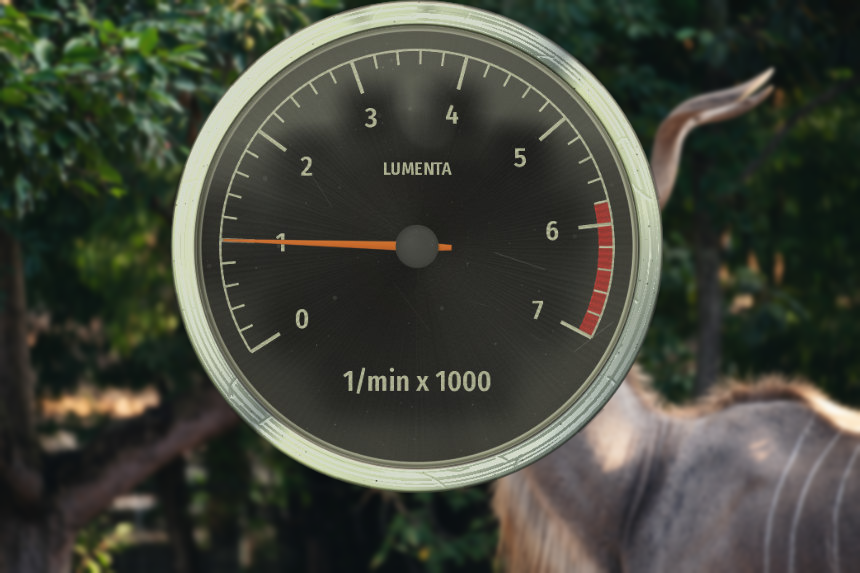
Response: 1000 rpm
